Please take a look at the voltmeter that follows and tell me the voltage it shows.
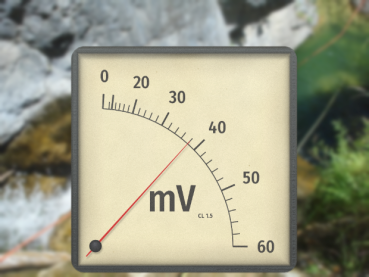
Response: 38 mV
